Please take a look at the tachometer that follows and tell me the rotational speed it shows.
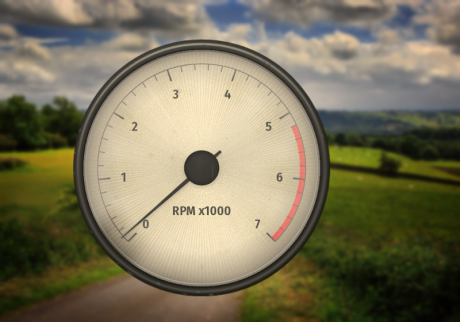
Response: 100 rpm
